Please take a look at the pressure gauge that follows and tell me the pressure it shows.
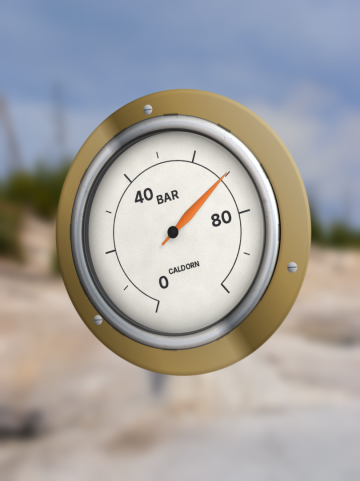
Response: 70 bar
